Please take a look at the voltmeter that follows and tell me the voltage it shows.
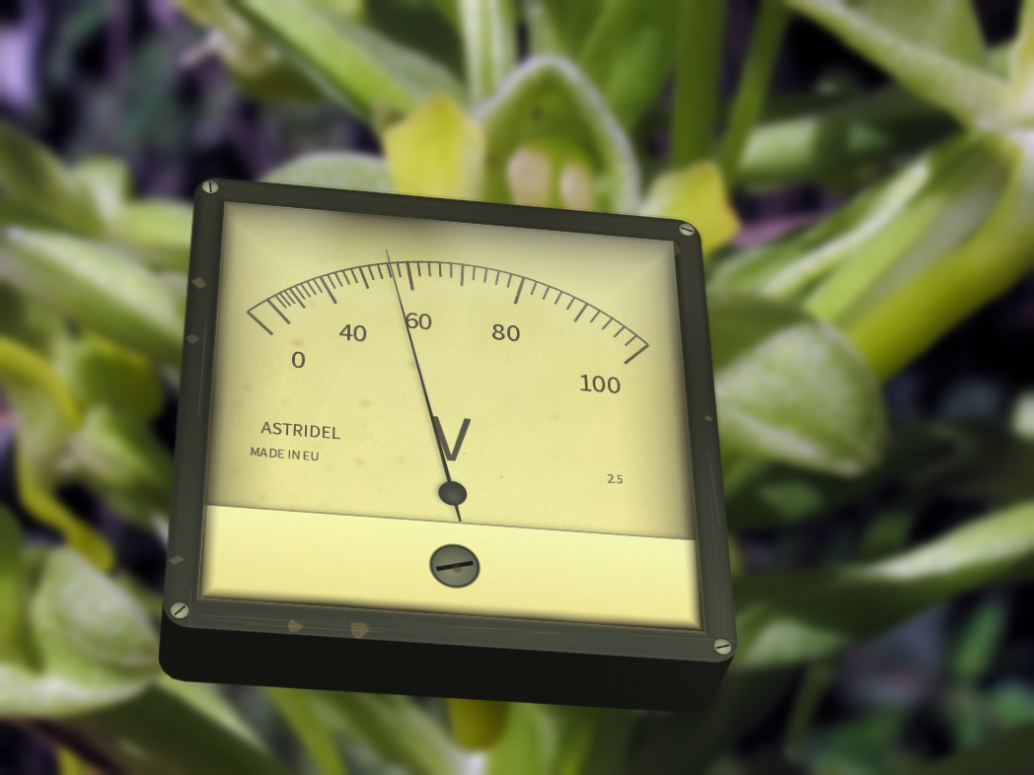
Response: 56 V
